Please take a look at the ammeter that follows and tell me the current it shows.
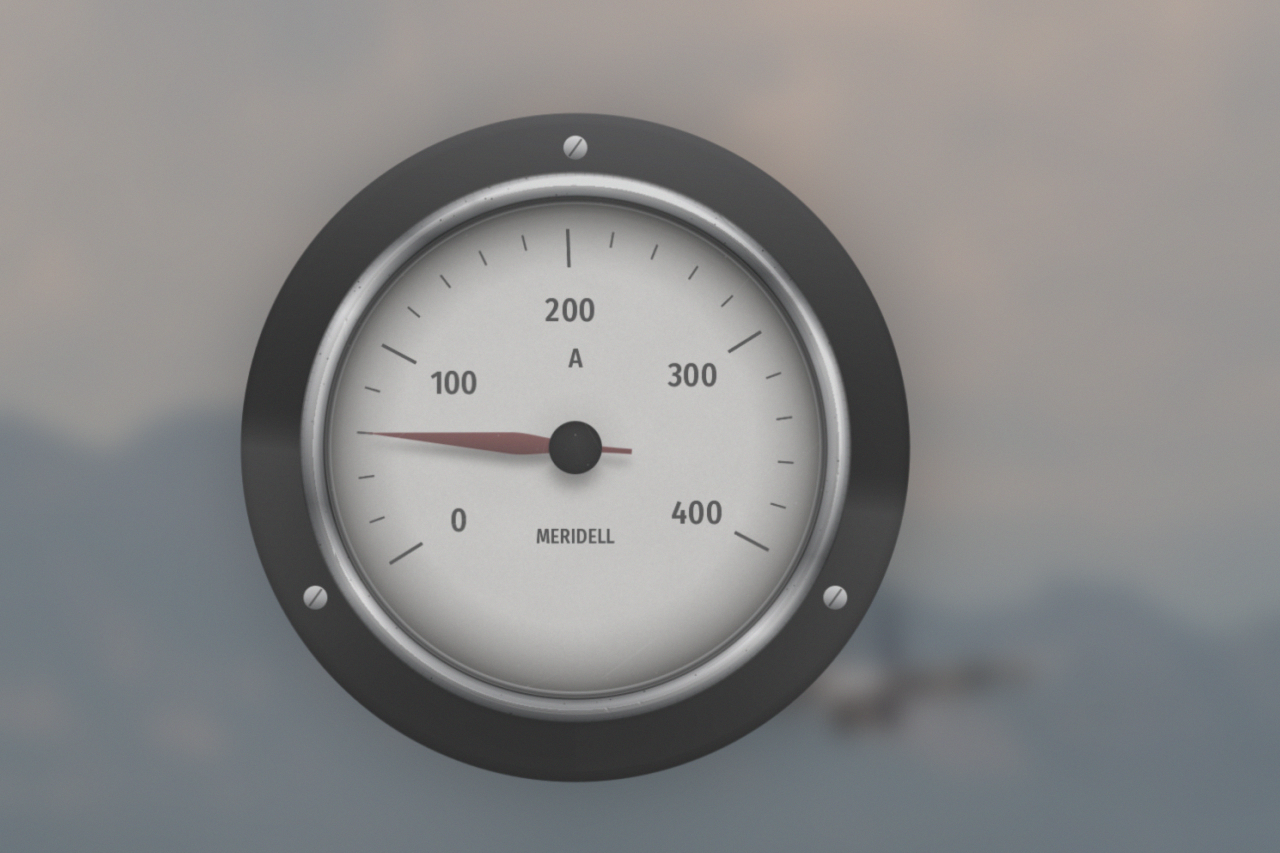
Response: 60 A
